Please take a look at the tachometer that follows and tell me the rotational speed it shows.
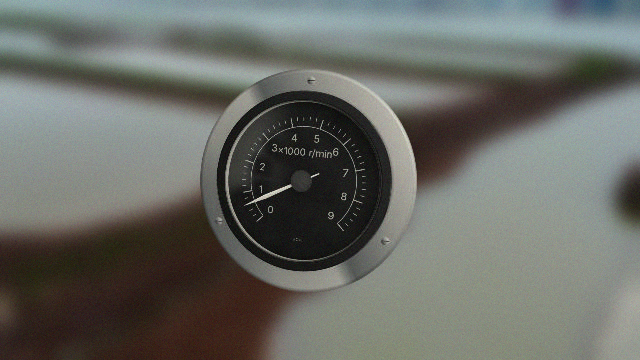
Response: 600 rpm
